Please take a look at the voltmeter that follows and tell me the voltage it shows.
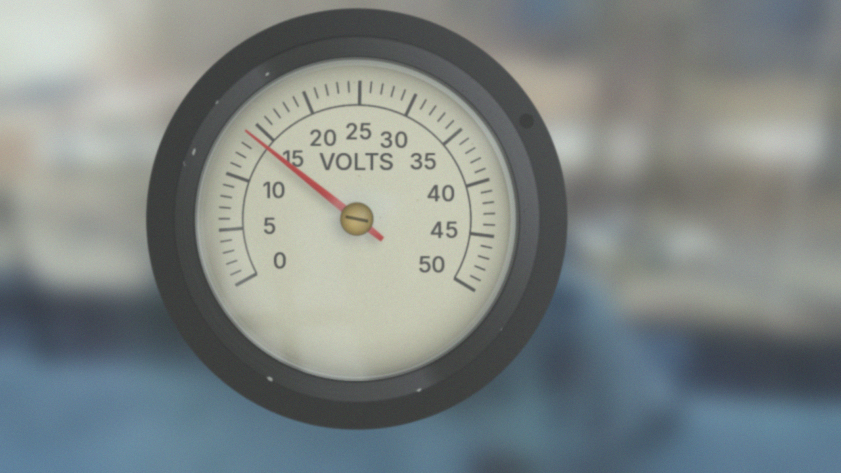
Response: 14 V
